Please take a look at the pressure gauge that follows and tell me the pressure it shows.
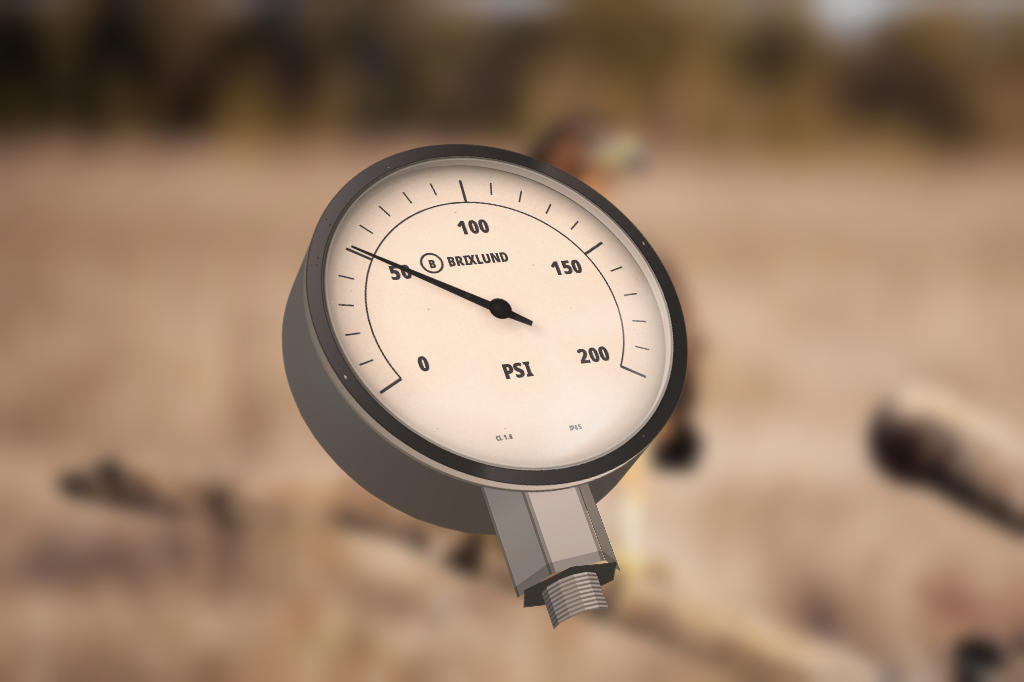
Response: 50 psi
